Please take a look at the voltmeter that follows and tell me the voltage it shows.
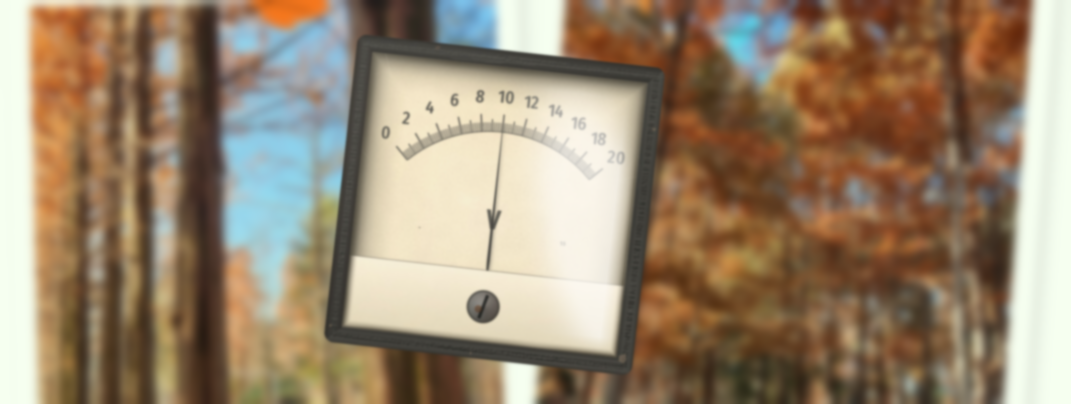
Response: 10 V
